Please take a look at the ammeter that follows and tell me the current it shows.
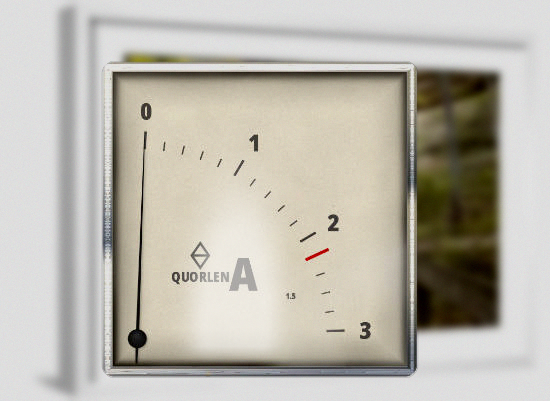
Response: 0 A
